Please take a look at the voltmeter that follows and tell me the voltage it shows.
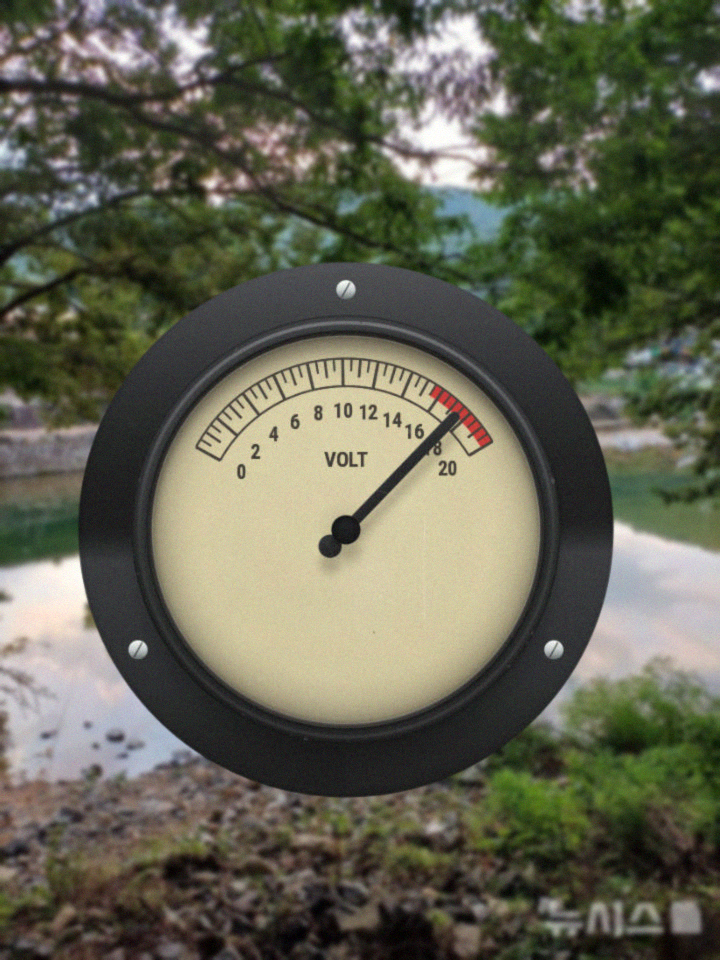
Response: 17.5 V
